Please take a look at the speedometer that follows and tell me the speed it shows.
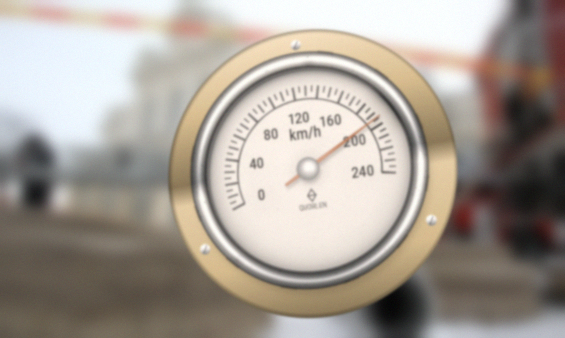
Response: 195 km/h
